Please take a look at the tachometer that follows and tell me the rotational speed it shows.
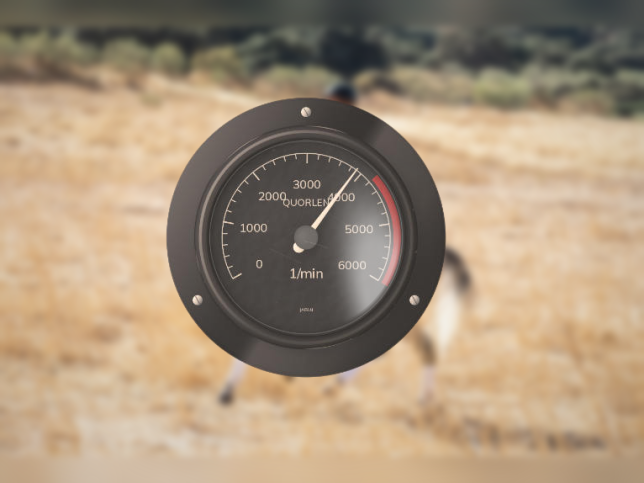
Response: 3900 rpm
